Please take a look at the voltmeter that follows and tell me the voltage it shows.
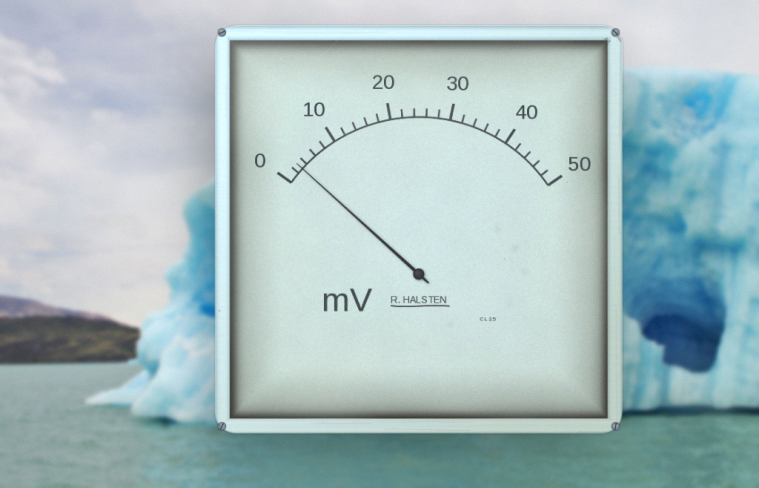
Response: 3 mV
